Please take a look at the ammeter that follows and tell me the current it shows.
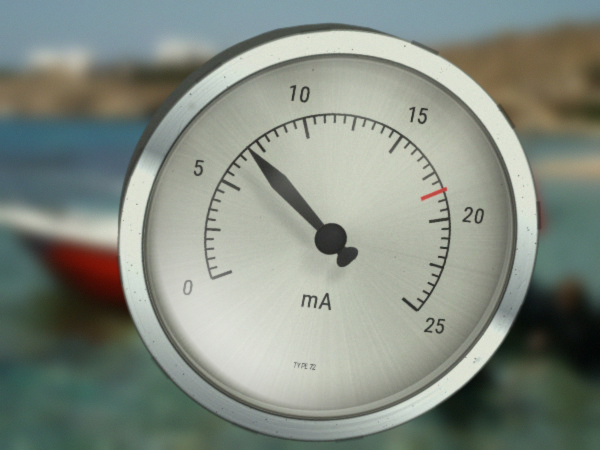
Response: 7 mA
